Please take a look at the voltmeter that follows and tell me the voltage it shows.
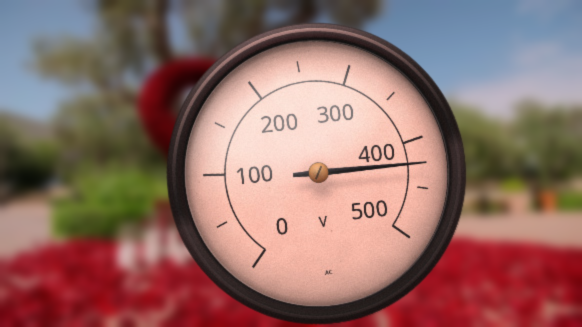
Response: 425 V
